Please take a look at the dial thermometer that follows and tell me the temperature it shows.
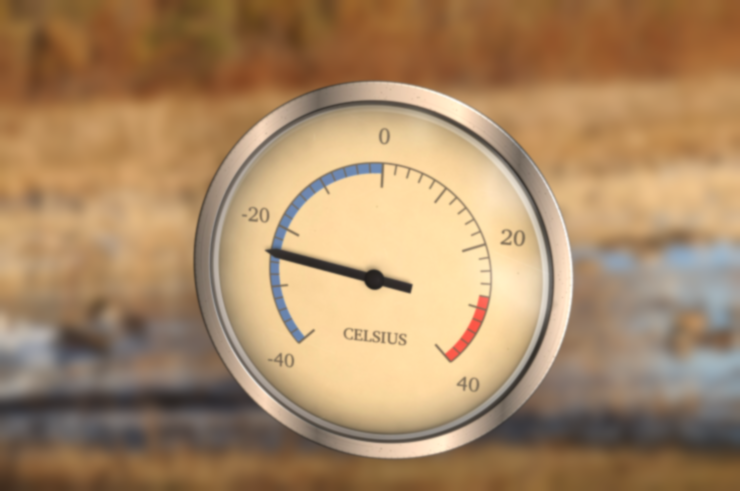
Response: -24 °C
